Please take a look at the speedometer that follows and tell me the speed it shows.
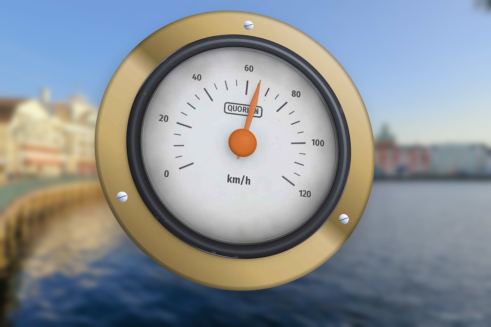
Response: 65 km/h
